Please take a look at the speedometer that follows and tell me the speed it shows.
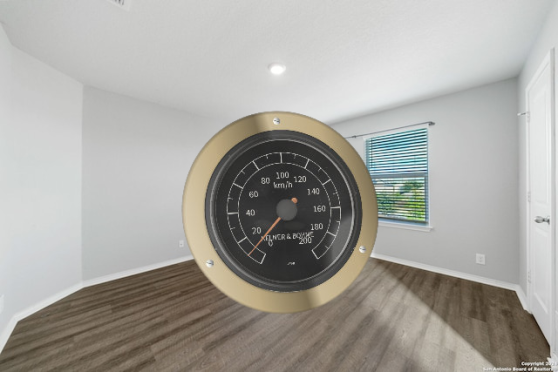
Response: 10 km/h
